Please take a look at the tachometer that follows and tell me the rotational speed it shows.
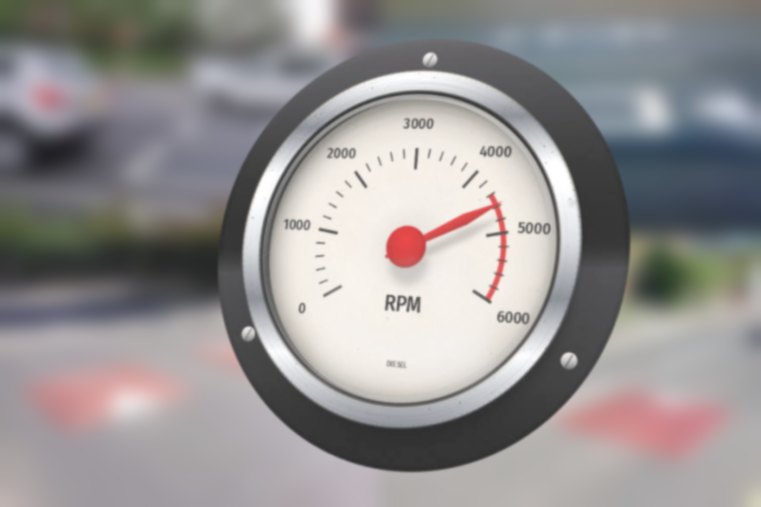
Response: 4600 rpm
